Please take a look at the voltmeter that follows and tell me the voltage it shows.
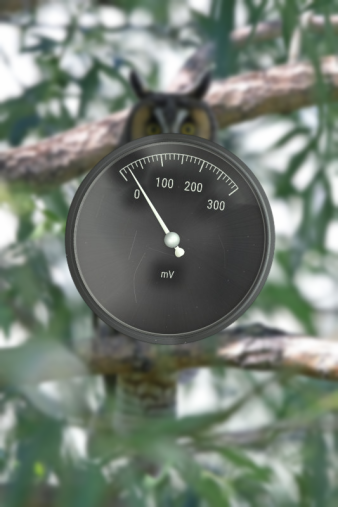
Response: 20 mV
